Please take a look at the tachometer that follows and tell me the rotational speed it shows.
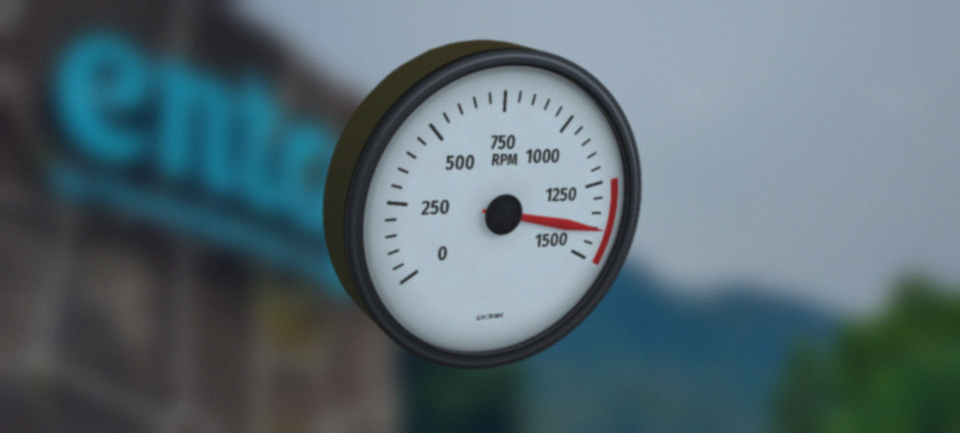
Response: 1400 rpm
